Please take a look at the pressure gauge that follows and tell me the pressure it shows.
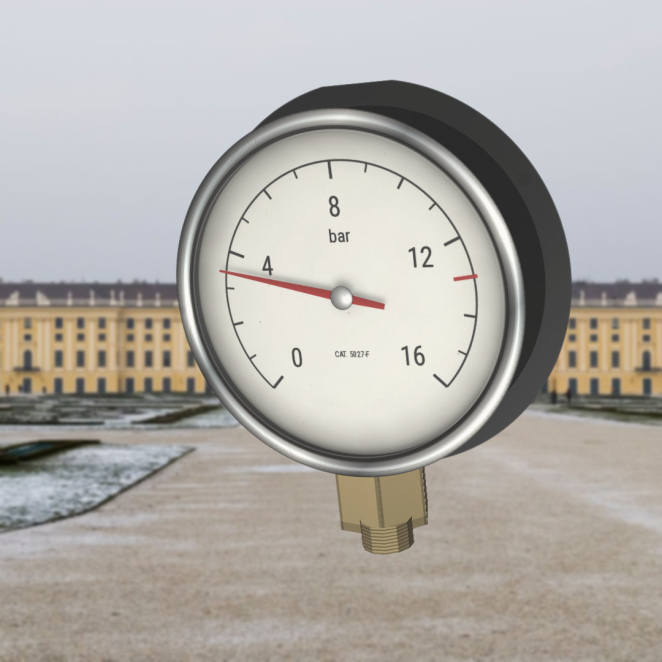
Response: 3.5 bar
